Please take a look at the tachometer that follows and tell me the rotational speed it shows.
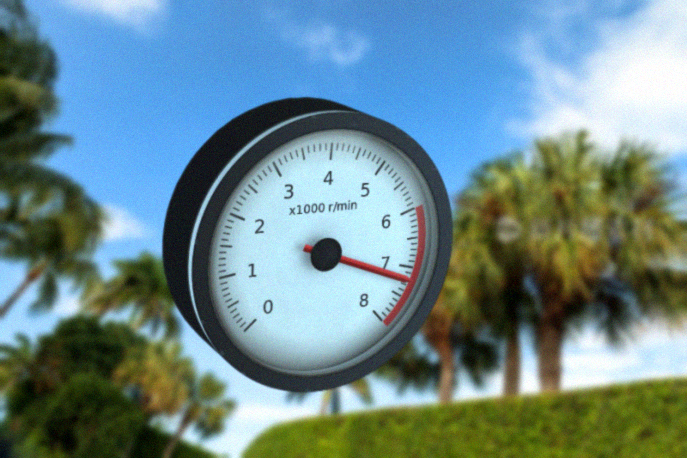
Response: 7200 rpm
